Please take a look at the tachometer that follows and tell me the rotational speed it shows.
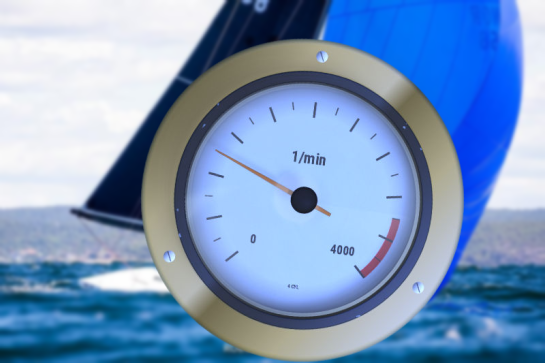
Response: 1000 rpm
